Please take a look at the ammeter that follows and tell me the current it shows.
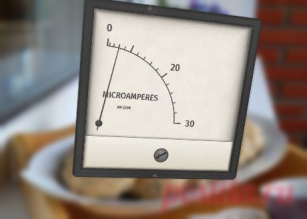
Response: 6 µA
